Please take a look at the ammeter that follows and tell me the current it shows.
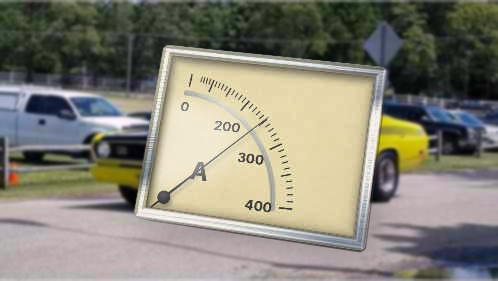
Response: 250 A
